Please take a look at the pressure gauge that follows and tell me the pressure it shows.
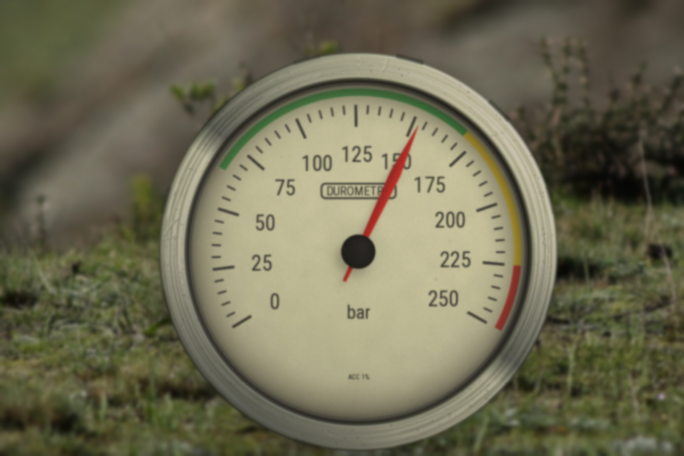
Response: 152.5 bar
